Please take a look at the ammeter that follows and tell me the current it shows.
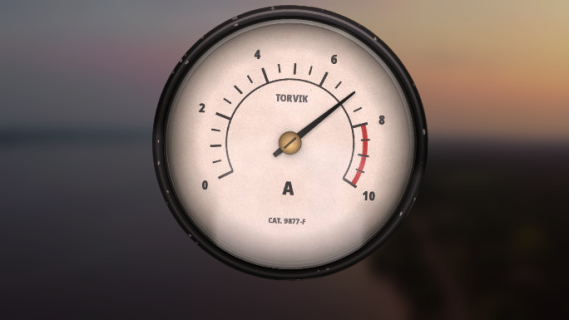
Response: 7 A
